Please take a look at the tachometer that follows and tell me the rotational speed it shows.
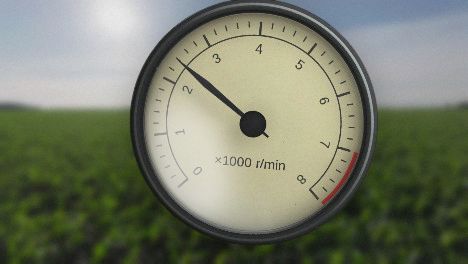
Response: 2400 rpm
